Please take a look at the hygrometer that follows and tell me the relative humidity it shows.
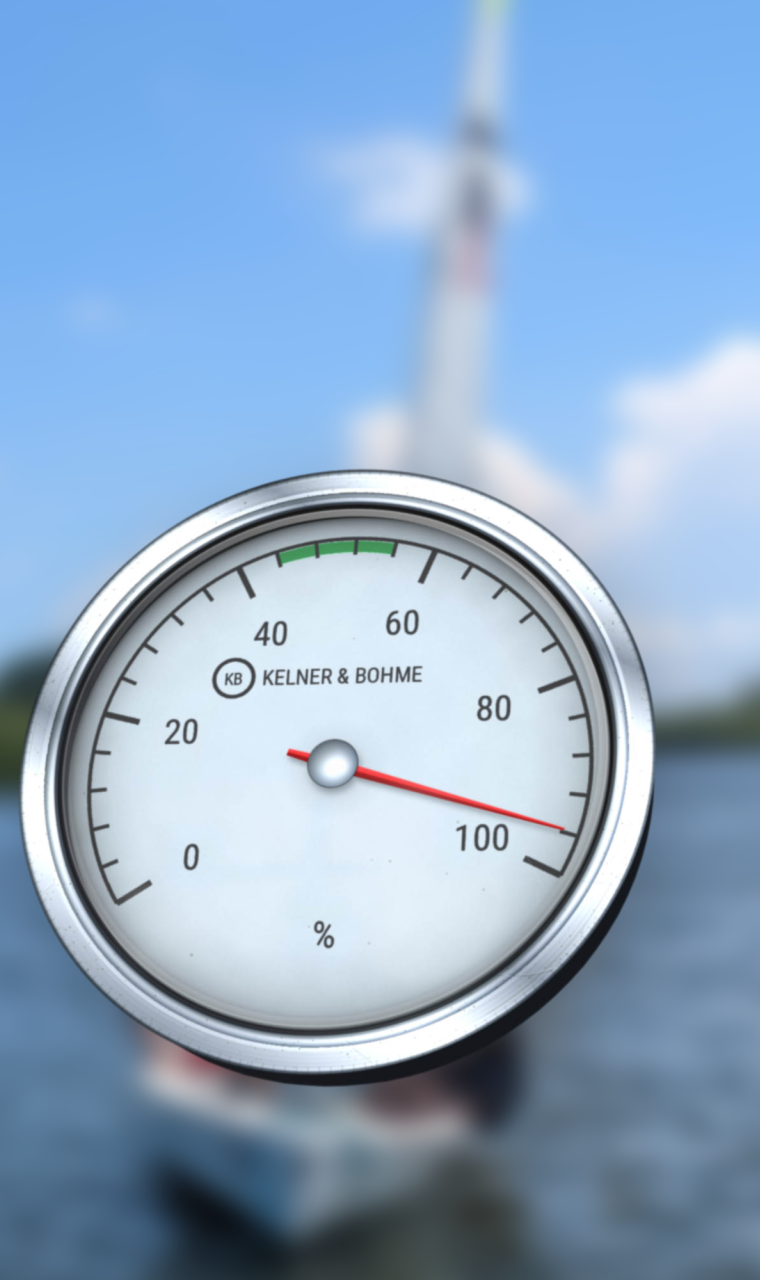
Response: 96 %
